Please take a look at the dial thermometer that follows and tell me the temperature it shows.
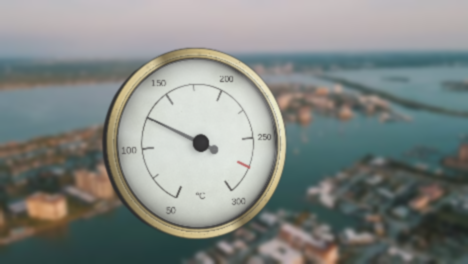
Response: 125 °C
